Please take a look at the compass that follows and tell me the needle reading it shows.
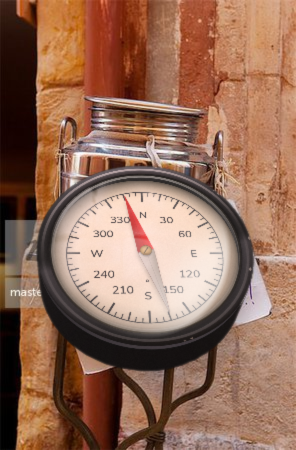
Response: 345 °
